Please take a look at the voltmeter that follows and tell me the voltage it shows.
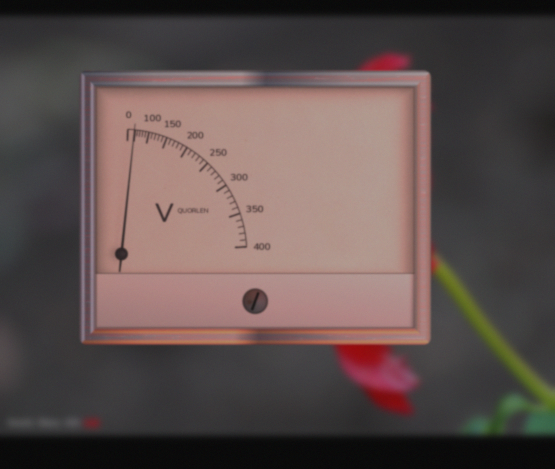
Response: 50 V
